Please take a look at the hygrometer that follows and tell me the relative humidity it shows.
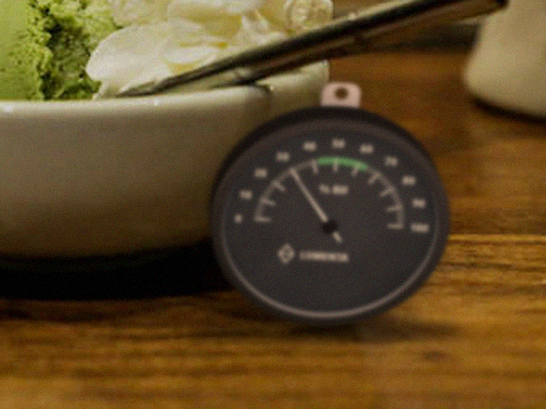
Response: 30 %
